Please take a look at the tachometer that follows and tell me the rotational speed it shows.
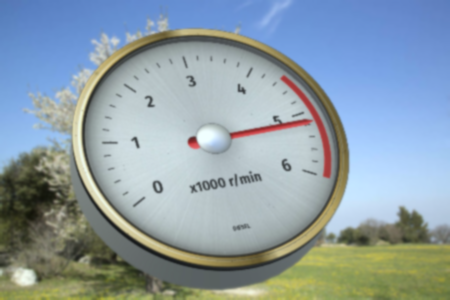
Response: 5200 rpm
